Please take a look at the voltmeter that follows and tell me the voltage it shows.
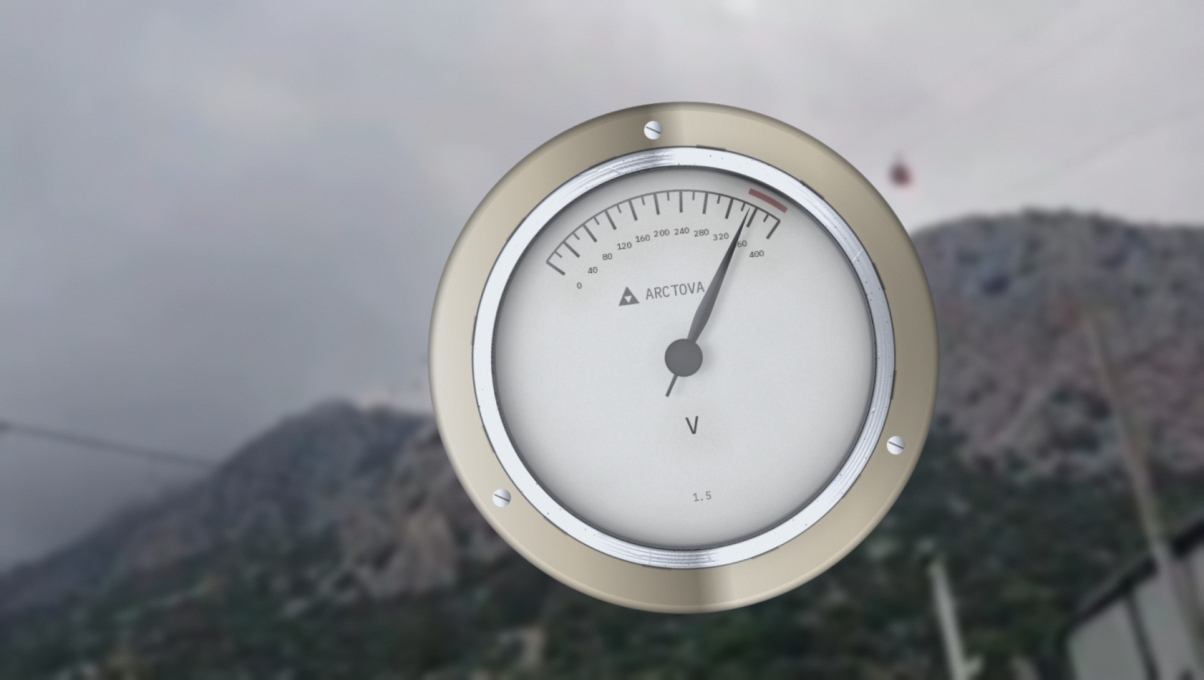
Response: 350 V
